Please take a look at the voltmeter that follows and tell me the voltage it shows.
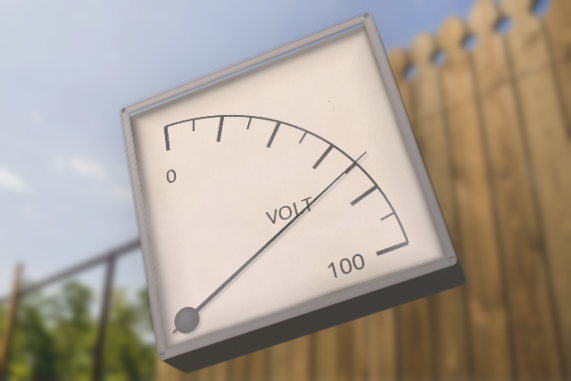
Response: 70 V
